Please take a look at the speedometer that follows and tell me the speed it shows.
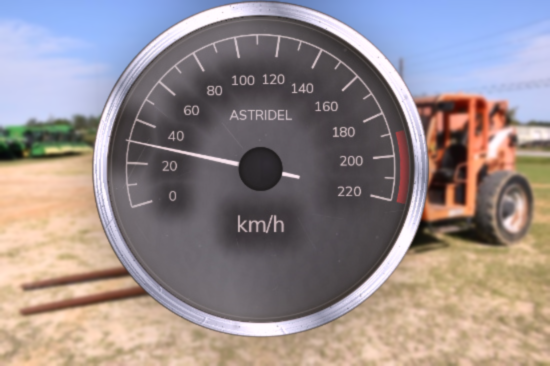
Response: 30 km/h
